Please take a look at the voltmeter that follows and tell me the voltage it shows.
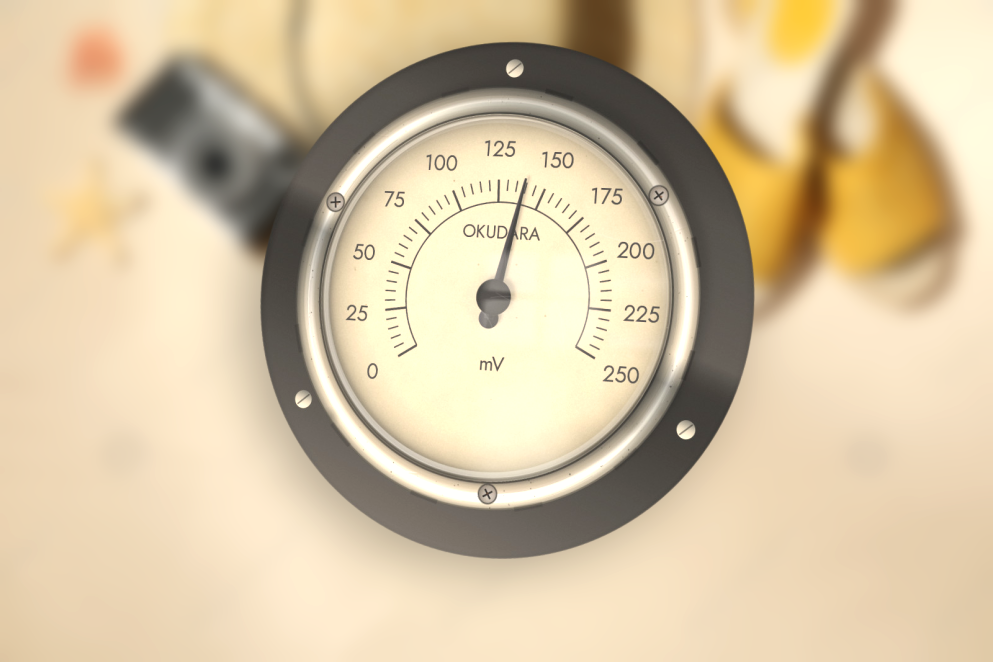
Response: 140 mV
